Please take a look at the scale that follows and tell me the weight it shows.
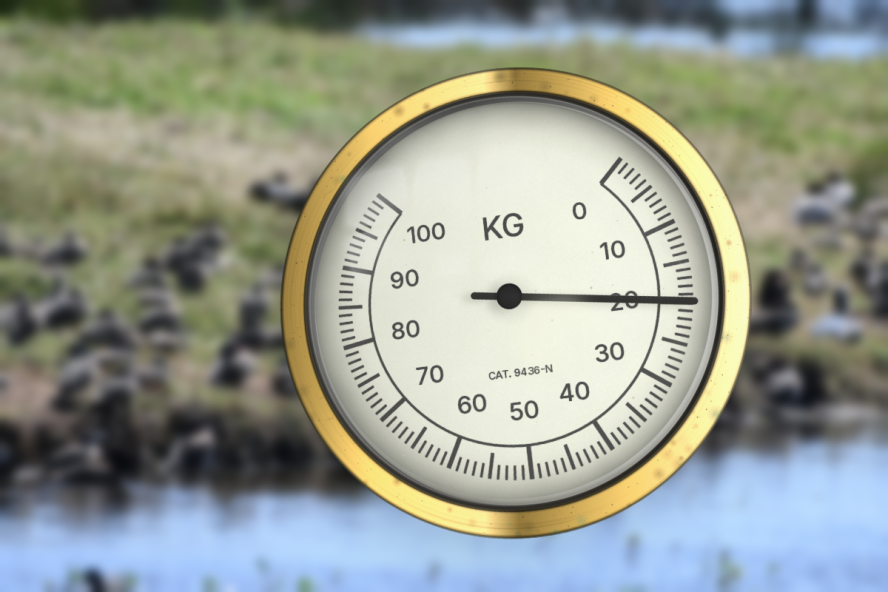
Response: 20 kg
